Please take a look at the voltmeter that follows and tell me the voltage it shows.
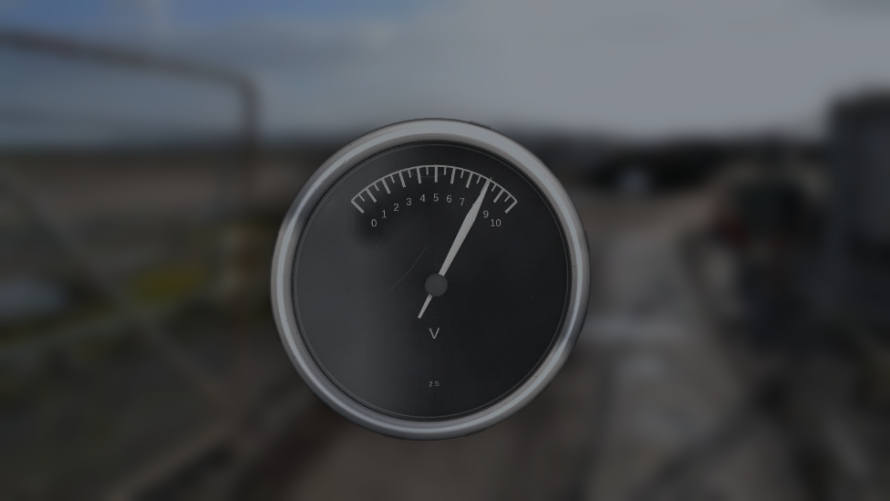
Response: 8 V
